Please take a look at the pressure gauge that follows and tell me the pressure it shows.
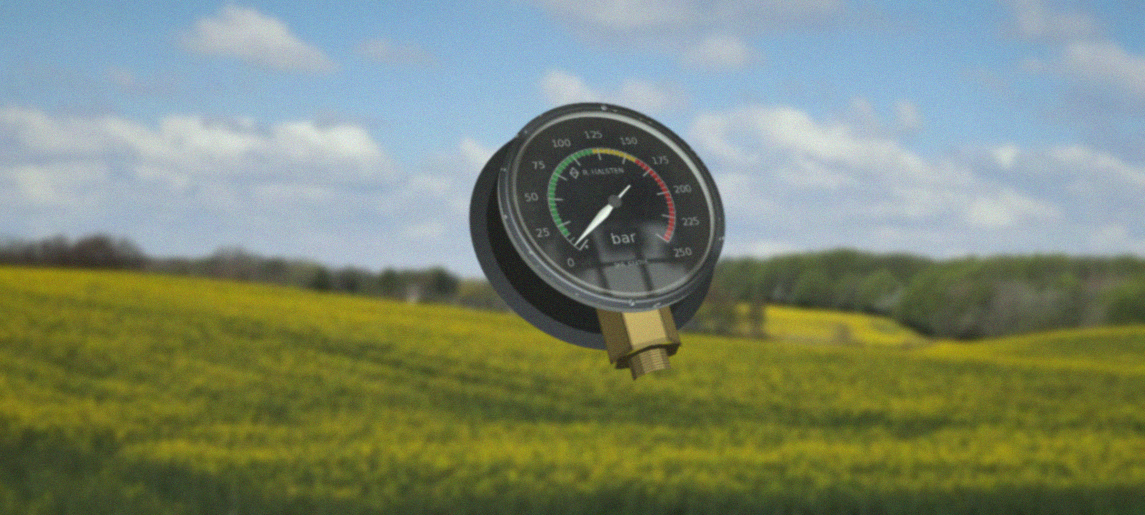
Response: 5 bar
